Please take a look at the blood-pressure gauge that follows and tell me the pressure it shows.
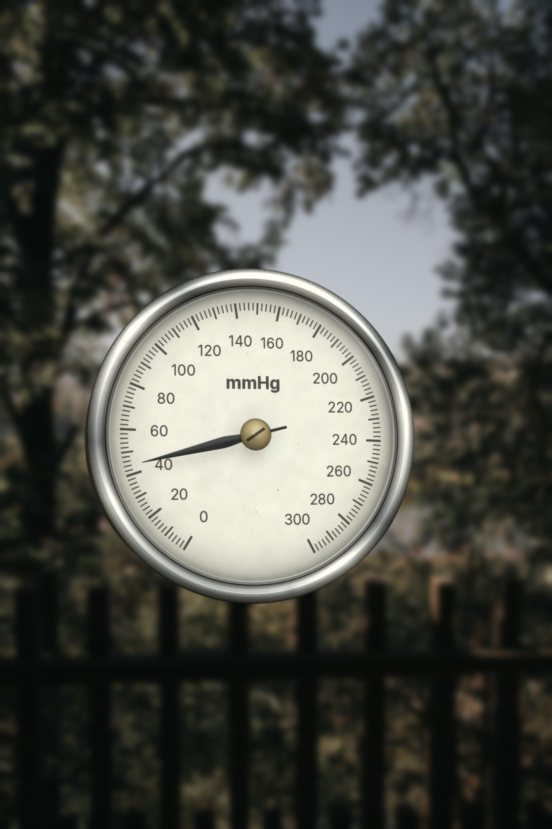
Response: 44 mmHg
